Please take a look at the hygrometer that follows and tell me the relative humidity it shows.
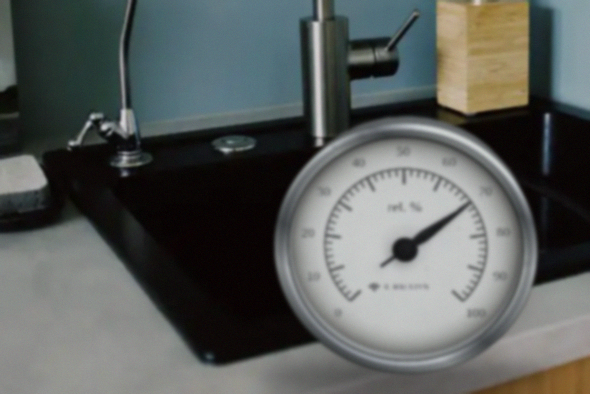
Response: 70 %
